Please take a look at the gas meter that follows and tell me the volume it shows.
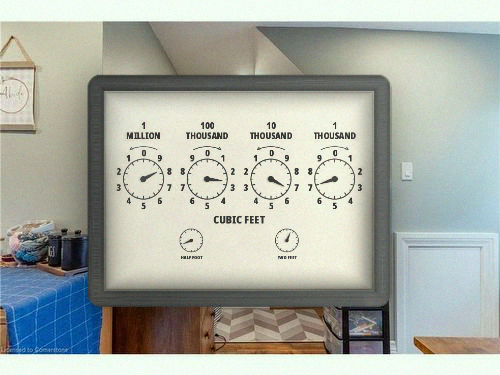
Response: 826700 ft³
